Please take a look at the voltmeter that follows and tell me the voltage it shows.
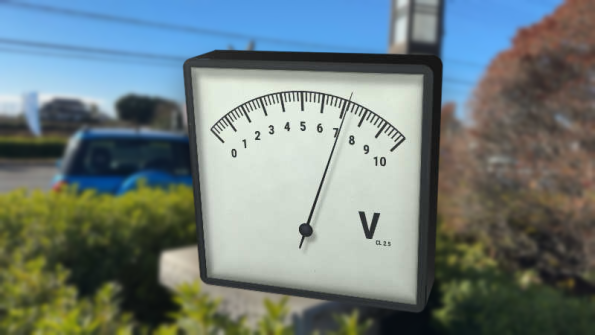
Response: 7.2 V
